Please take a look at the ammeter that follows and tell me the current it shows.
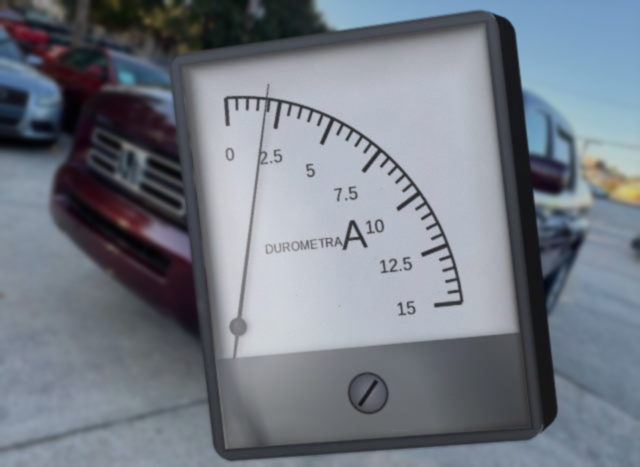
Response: 2 A
